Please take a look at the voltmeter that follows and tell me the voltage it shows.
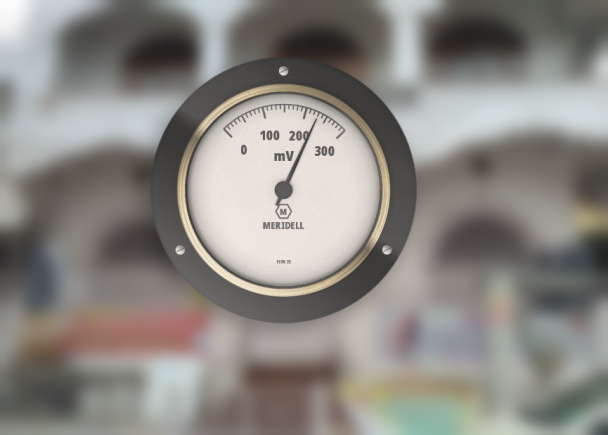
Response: 230 mV
